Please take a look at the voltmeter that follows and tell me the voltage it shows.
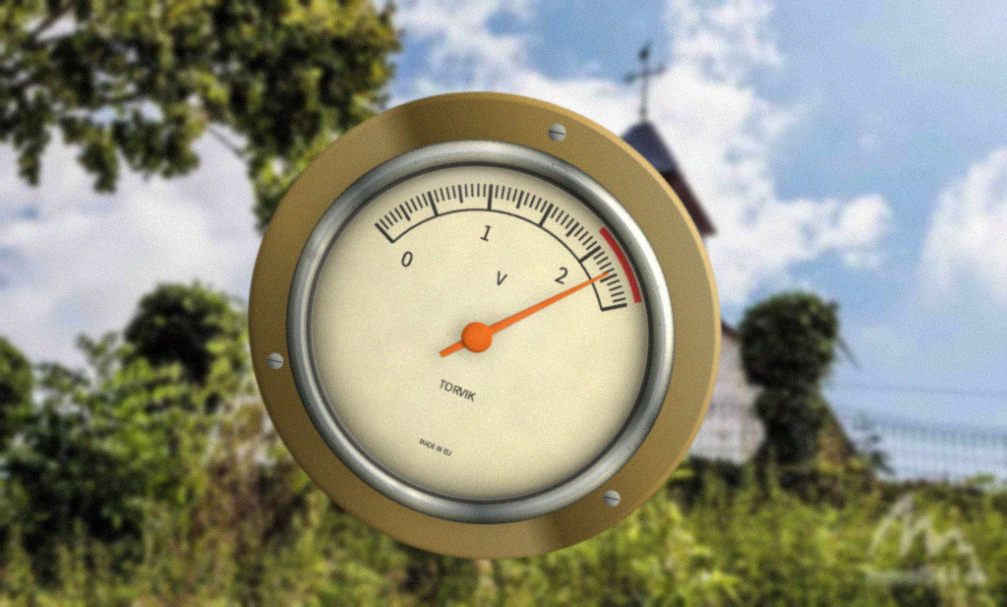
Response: 2.2 V
